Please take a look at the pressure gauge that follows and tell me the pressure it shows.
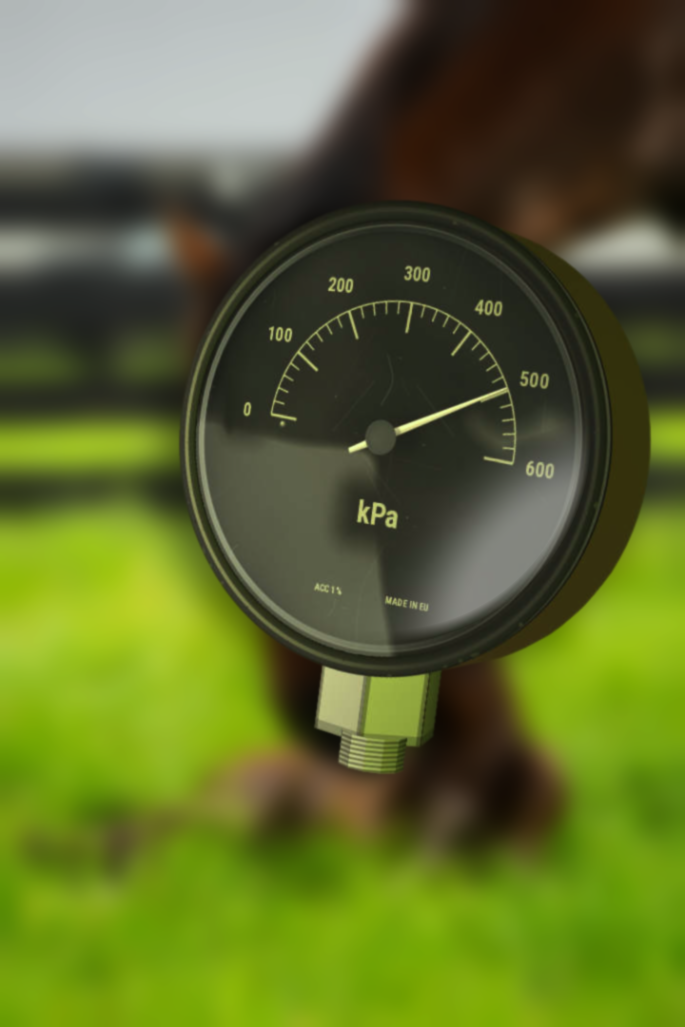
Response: 500 kPa
